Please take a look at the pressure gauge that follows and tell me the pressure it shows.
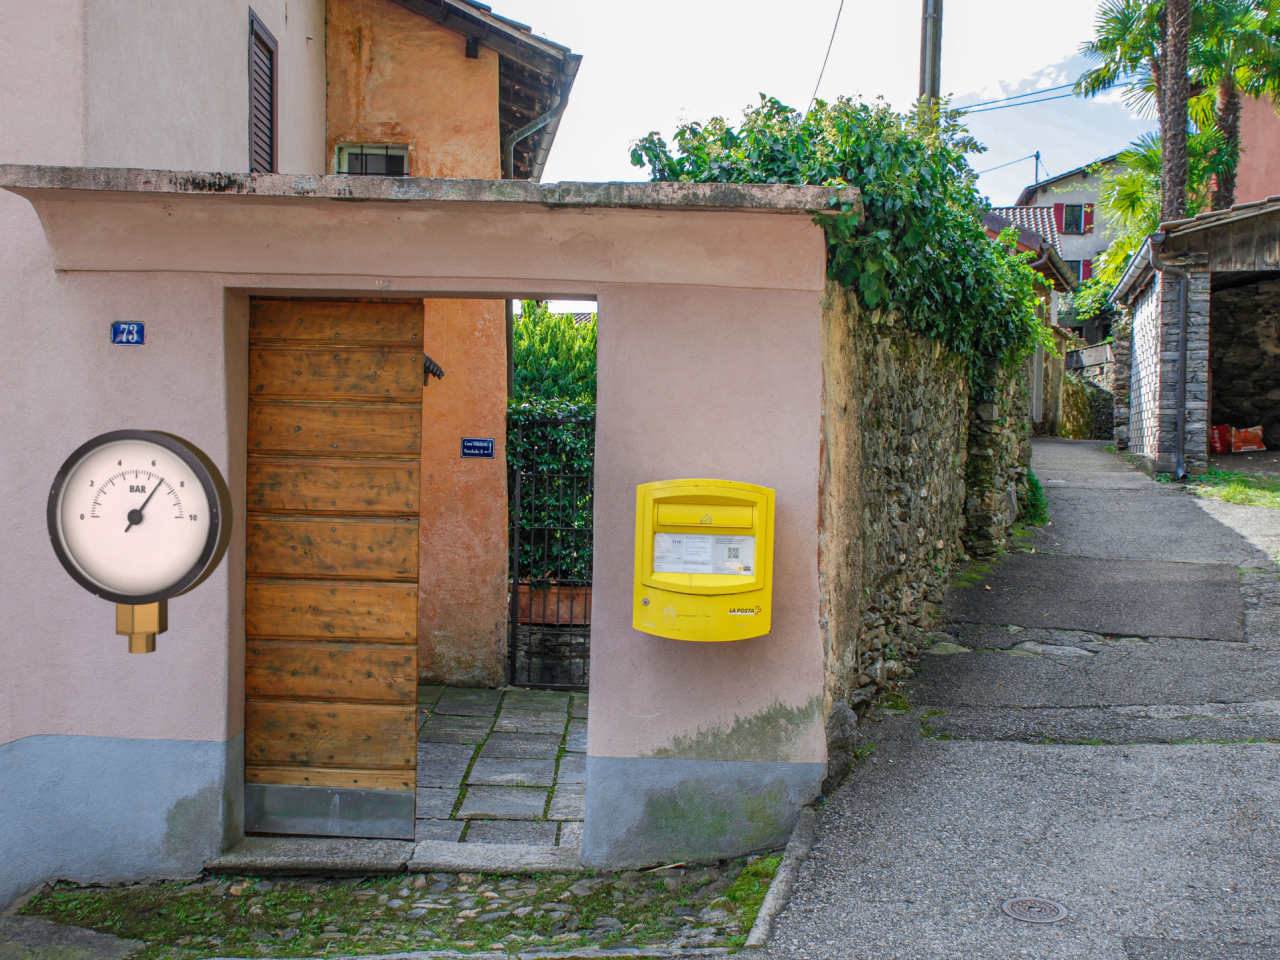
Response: 7 bar
